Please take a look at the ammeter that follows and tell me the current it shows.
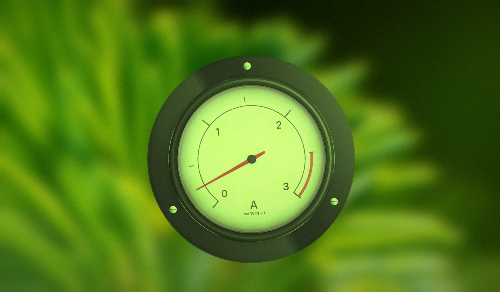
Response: 0.25 A
